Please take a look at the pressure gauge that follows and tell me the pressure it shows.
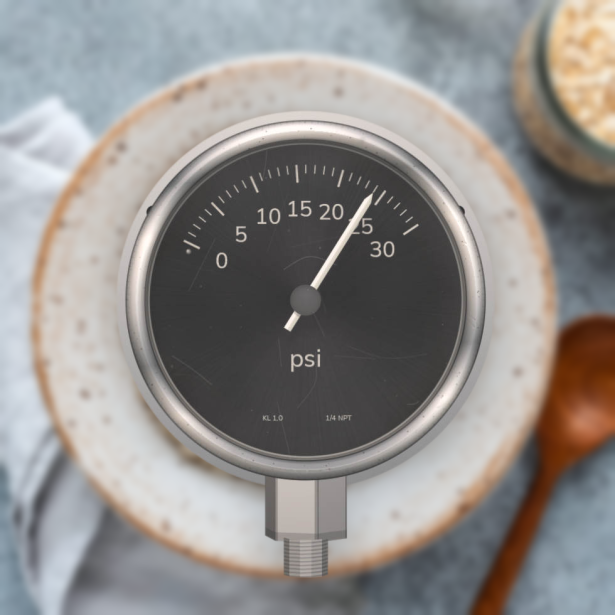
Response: 24 psi
